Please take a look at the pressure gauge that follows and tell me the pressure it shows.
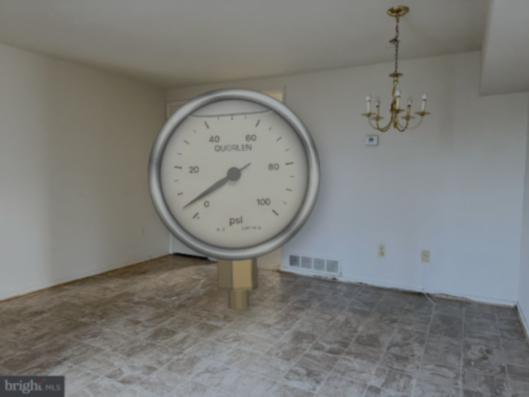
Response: 5 psi
